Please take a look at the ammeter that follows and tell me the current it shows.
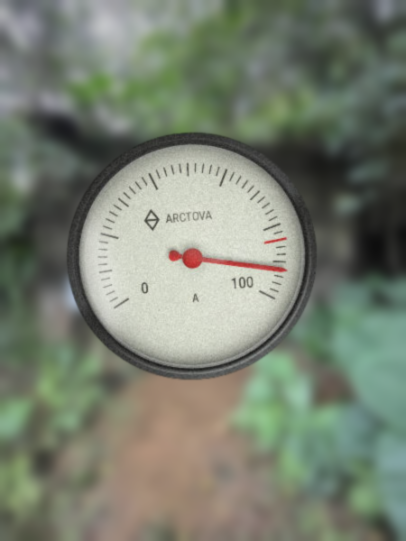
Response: 92 A
